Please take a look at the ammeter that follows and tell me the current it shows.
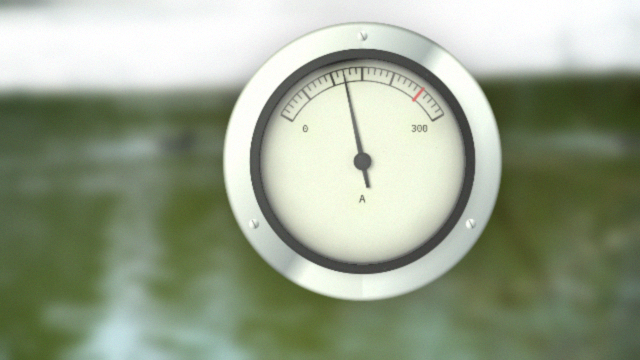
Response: 120 A
